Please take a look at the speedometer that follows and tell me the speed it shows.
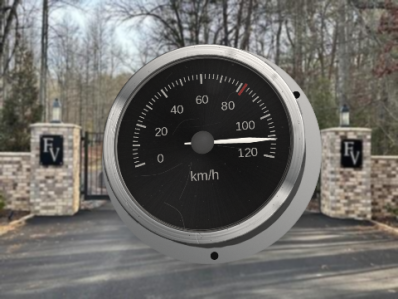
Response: 112 km/h
